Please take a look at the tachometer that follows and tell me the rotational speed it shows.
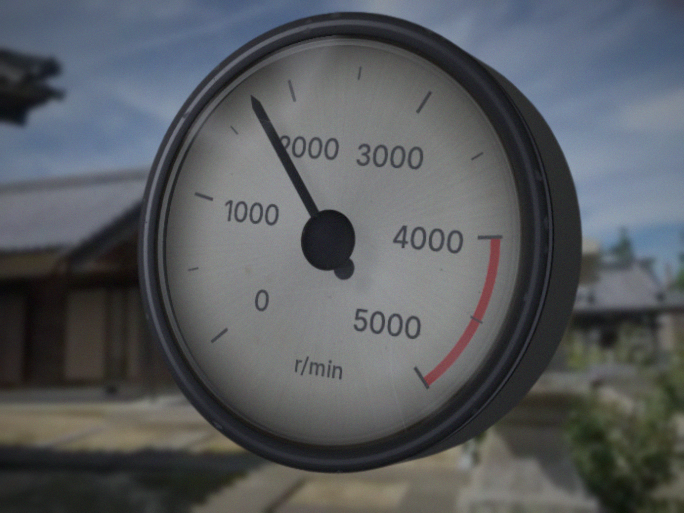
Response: 1750 rpm
